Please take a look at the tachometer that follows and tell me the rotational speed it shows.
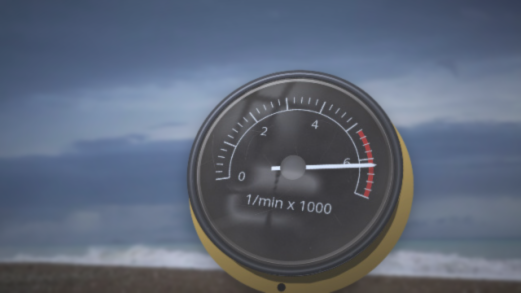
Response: 6200 rpm
